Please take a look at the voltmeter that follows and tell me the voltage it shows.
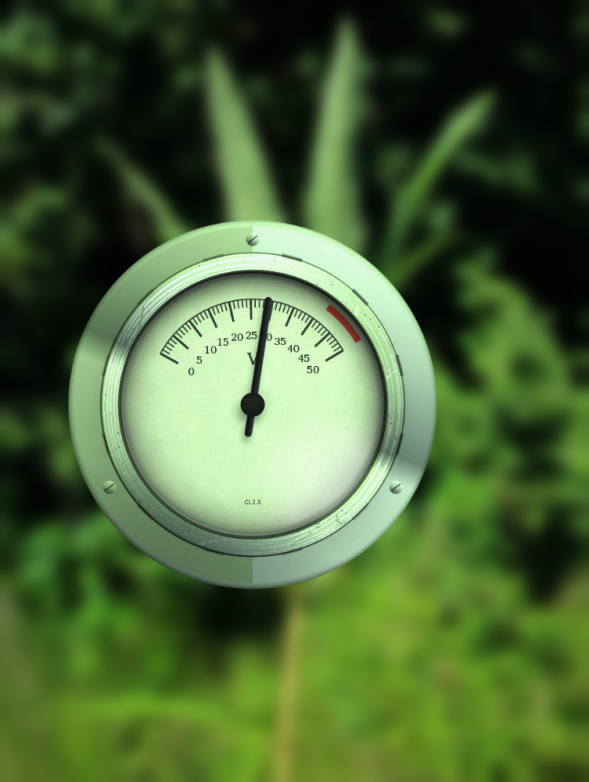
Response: 29 V
